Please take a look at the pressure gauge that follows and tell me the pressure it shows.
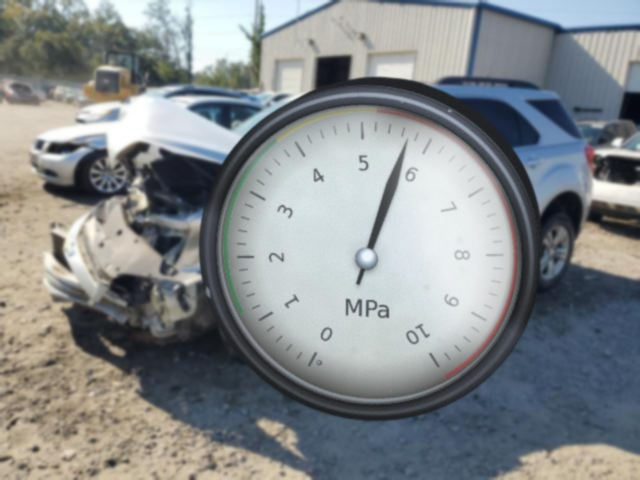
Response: 5.7 MPa
